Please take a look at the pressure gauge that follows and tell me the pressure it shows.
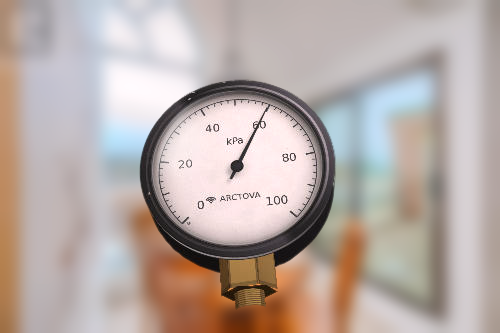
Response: 60 kPa
